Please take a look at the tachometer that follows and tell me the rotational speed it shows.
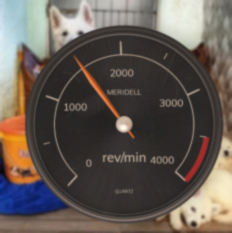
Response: 1500 rpm
